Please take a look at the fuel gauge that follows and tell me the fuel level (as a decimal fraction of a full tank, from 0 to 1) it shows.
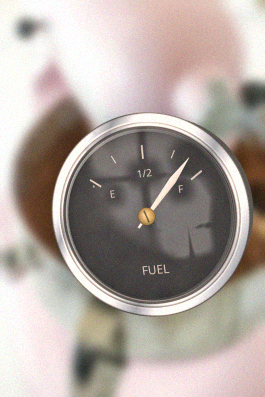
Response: 0.875
